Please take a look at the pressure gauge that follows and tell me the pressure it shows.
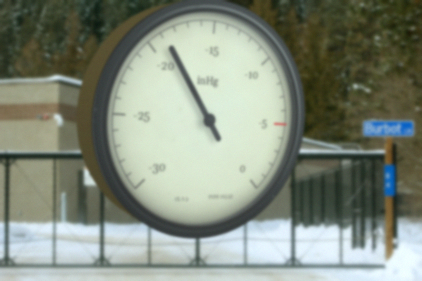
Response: -19 inHg
